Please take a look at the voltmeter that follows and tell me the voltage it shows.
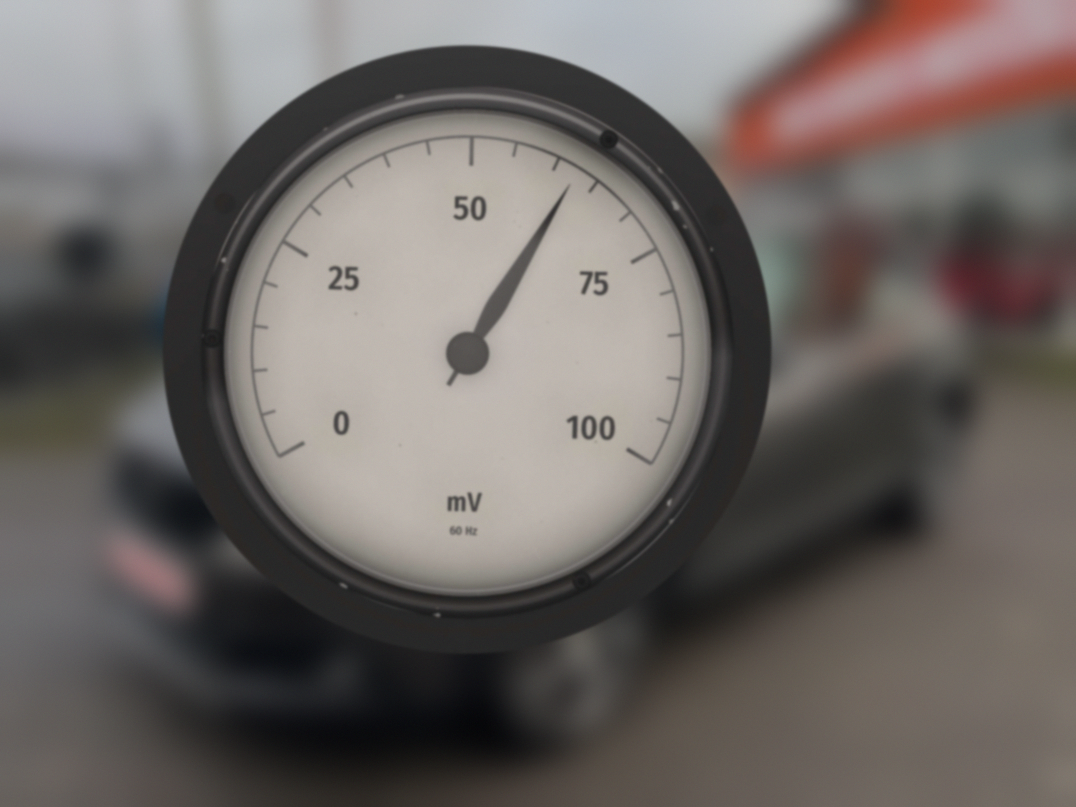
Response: 62.5 mV
